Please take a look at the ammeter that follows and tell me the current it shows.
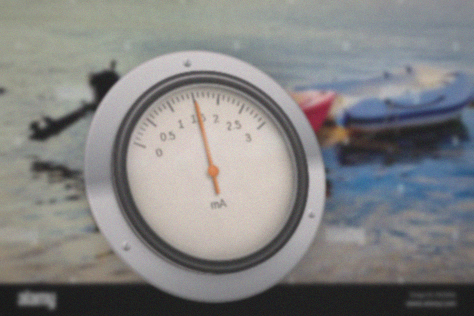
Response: 1.5 mA
